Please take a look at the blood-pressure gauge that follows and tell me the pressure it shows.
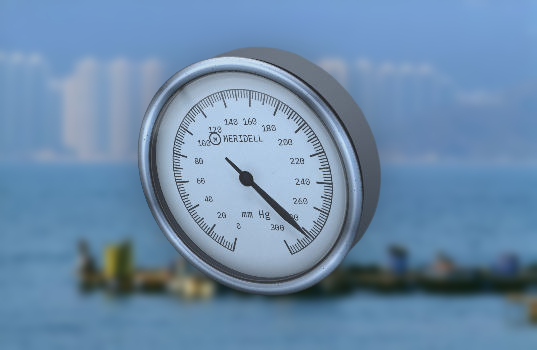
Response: 280 mmHg
